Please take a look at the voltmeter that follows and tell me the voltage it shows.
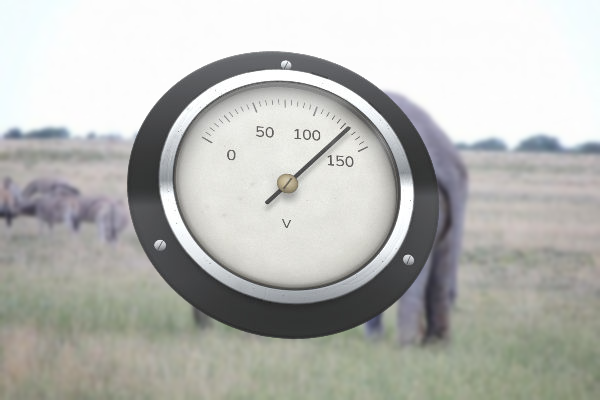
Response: 130 V
